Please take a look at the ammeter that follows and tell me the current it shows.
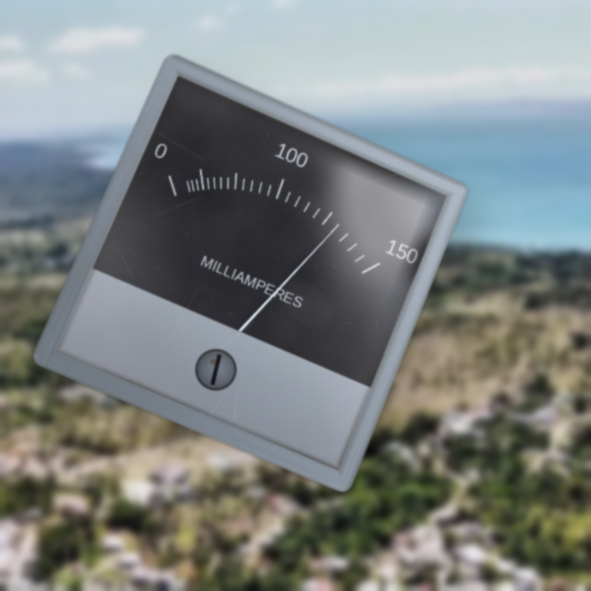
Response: 130 mA
